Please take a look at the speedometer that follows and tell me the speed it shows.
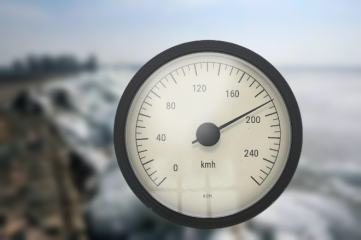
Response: 190 km/h
